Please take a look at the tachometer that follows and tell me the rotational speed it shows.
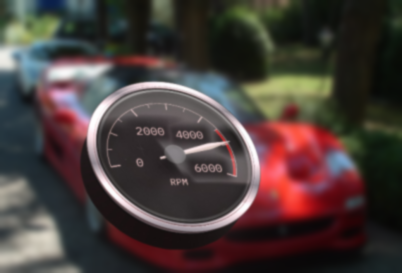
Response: 5000 rpm
